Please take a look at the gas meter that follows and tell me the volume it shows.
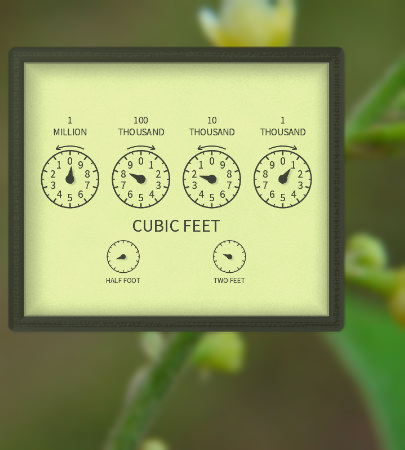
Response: 982100 ft³
